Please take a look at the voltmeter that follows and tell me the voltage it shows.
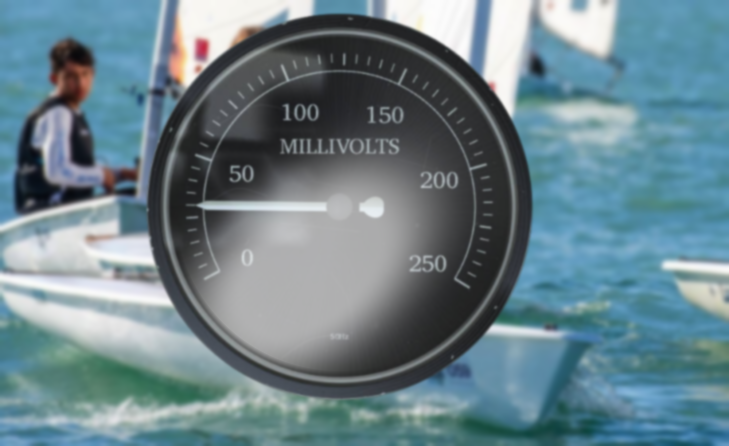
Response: 30 mV
